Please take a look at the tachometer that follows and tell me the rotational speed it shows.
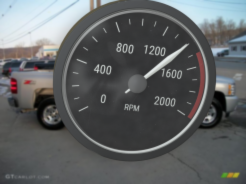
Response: 1400 rpm
